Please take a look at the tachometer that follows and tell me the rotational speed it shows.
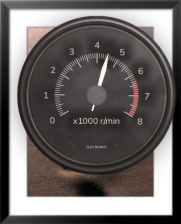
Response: 4500 rpm
